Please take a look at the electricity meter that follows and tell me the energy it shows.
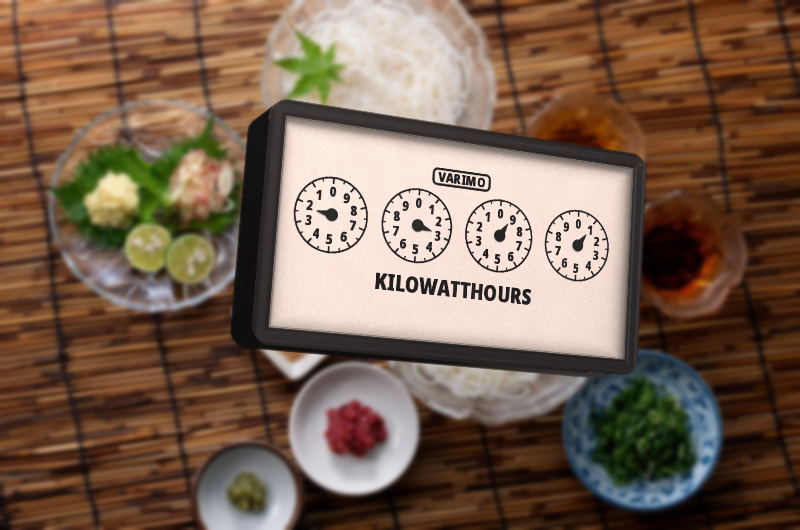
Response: 2291 kWh
